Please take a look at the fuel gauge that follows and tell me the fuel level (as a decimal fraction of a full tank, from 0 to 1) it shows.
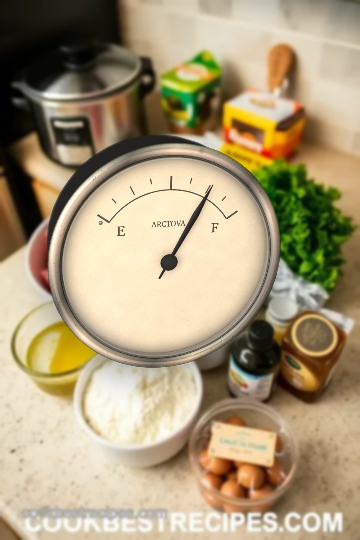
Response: 0.75
